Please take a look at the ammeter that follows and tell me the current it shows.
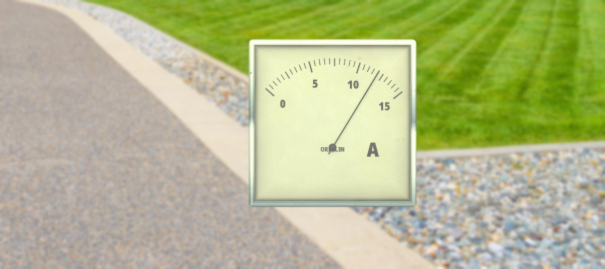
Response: 12 A
